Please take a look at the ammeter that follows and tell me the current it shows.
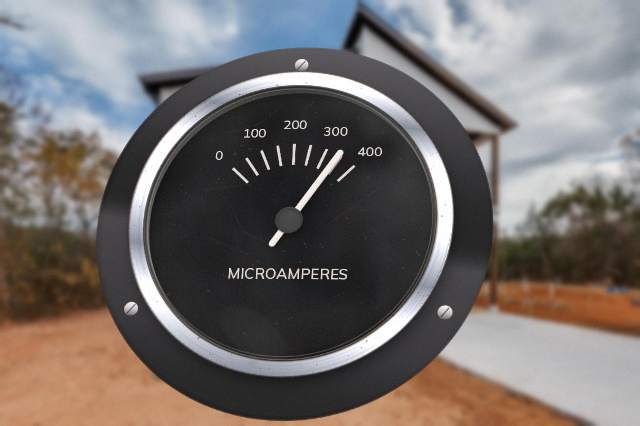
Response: 350 µA
